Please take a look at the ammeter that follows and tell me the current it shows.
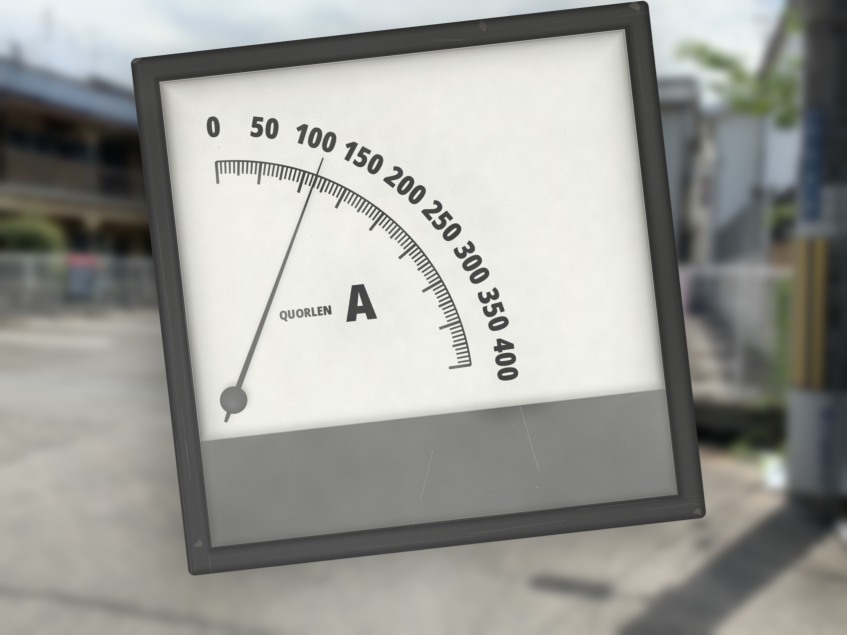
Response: 115 A
